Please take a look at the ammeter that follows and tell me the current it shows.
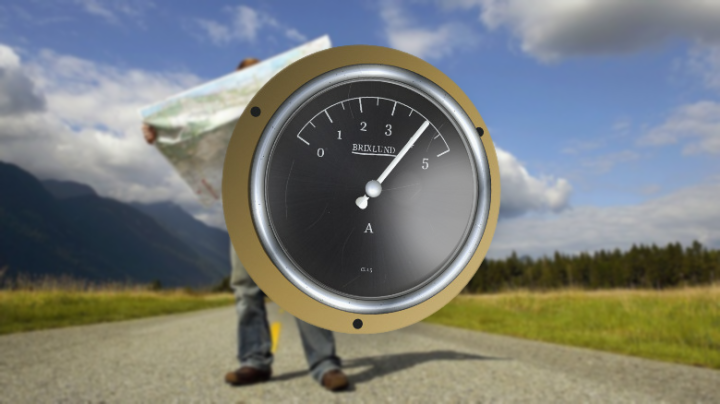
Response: 4 A
